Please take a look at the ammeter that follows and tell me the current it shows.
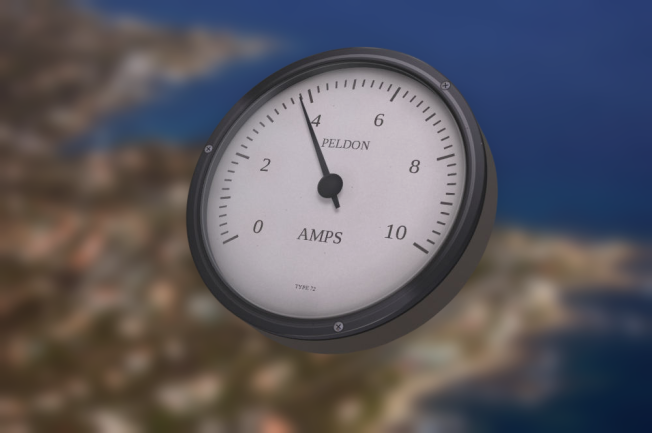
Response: 3.8 A
